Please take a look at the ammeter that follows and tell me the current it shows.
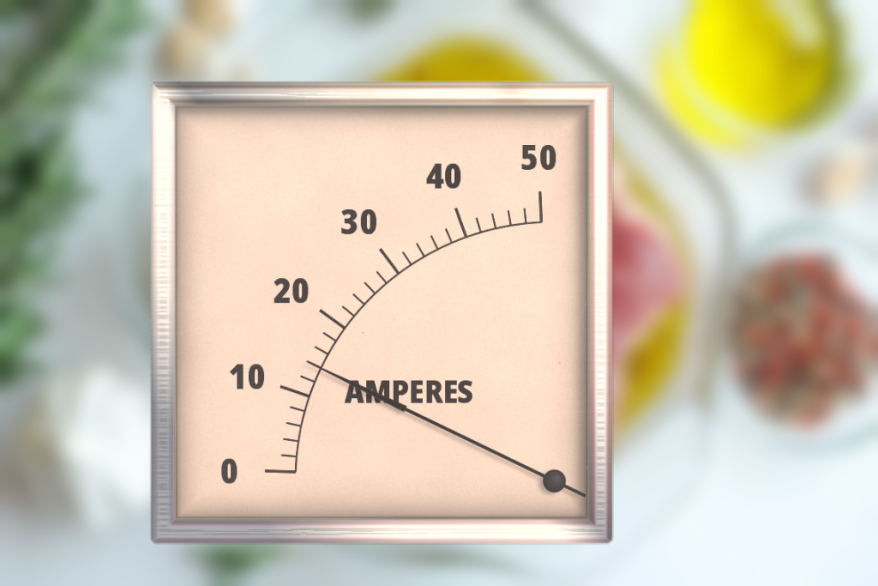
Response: 14 A
